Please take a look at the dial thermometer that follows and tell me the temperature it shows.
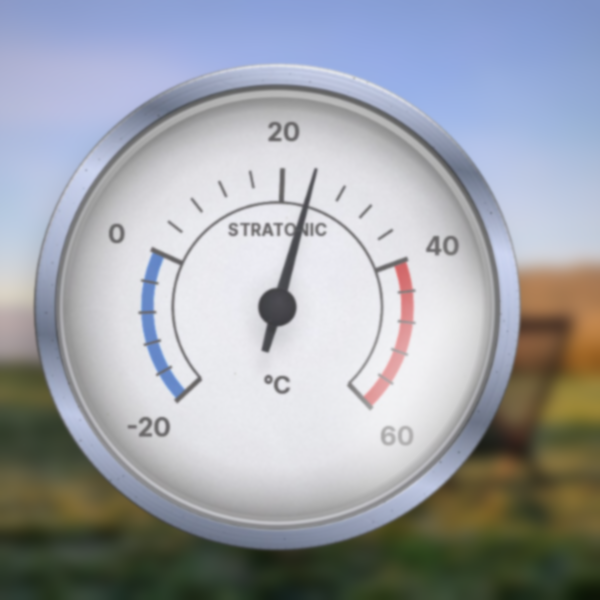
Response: 24 °C
